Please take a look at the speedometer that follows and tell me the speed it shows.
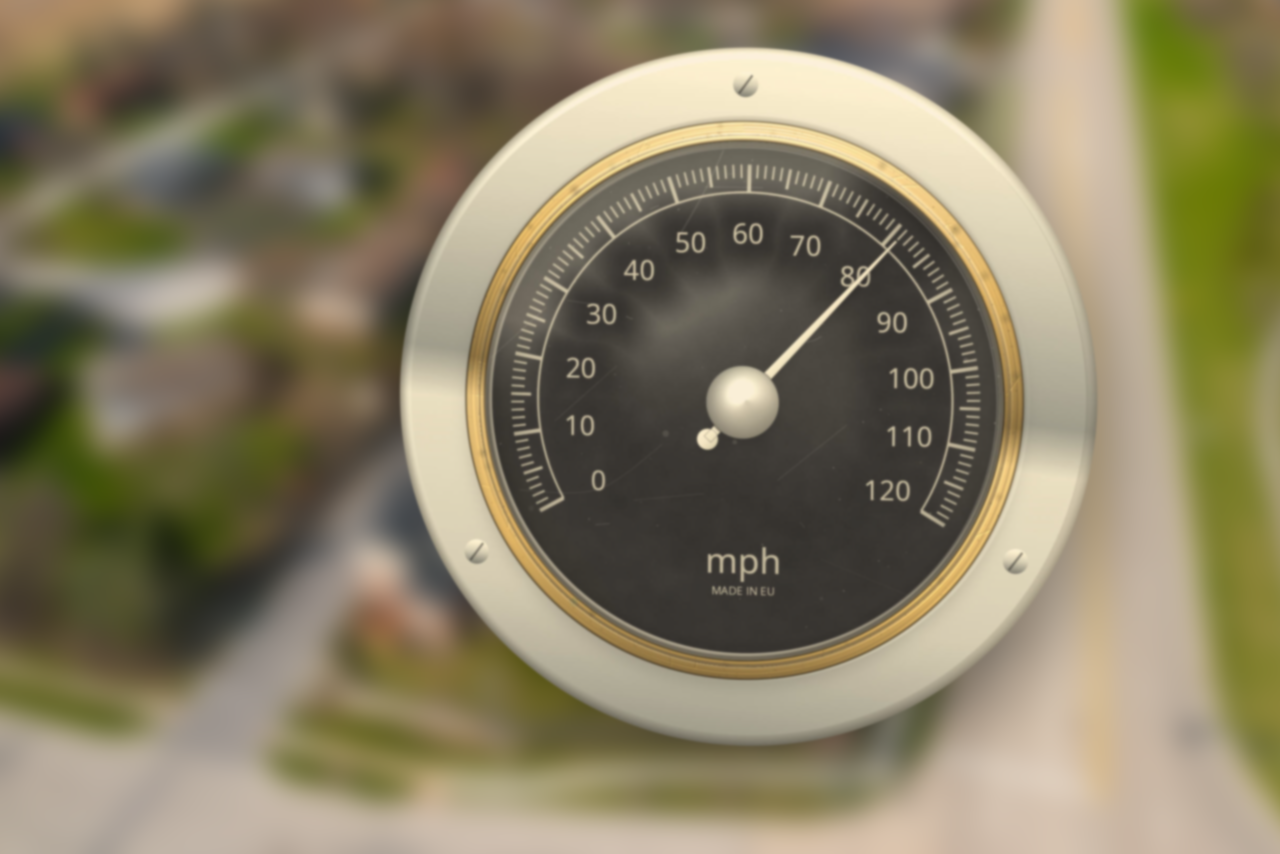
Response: 81 mph
